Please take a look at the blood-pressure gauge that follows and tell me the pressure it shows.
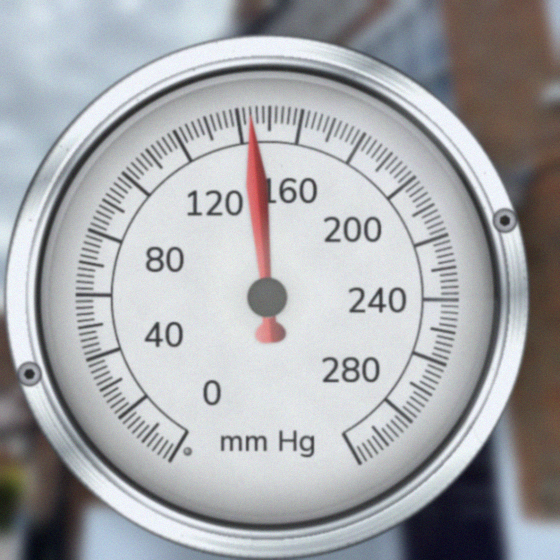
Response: 144 mmHg
